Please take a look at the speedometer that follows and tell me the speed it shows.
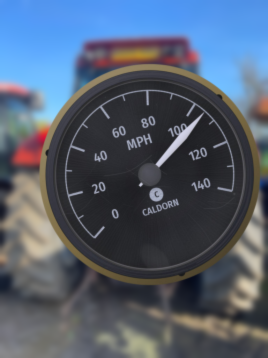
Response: 105 mph
